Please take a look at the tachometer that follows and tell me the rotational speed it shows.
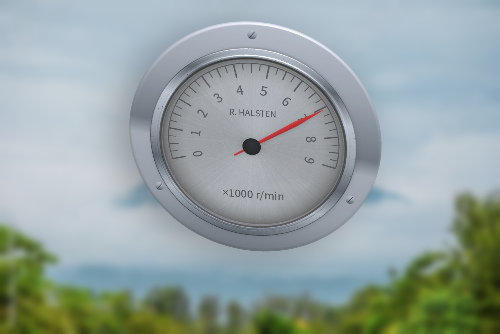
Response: 7000 rpm
